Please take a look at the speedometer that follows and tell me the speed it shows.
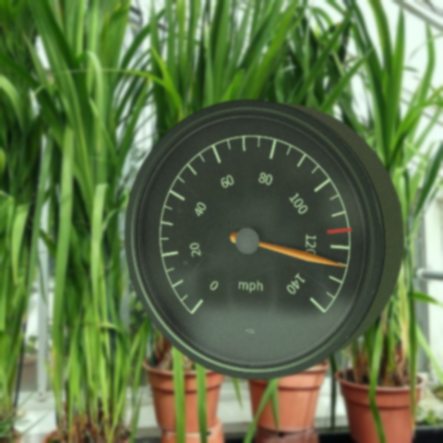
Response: 125 mph
